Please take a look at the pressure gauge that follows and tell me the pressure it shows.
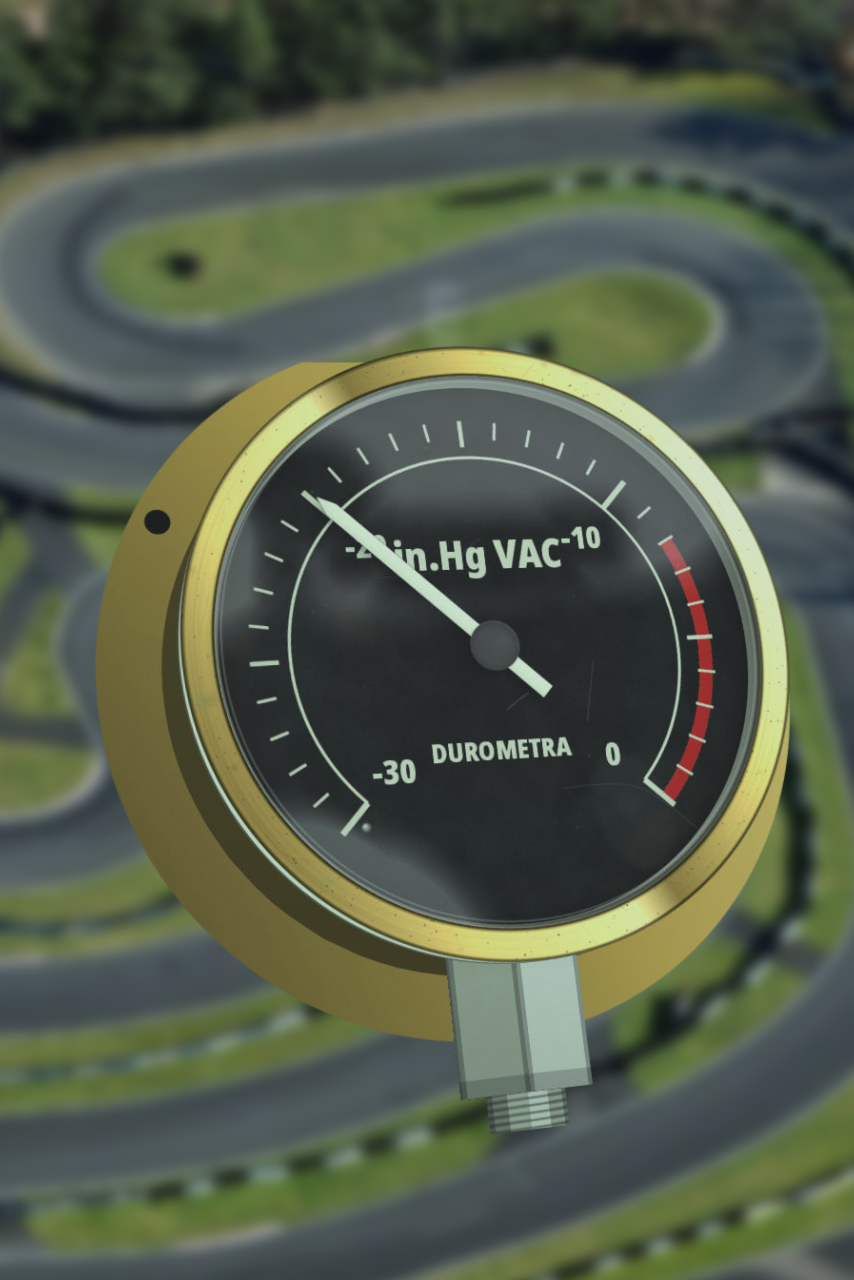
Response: -20 inHg
